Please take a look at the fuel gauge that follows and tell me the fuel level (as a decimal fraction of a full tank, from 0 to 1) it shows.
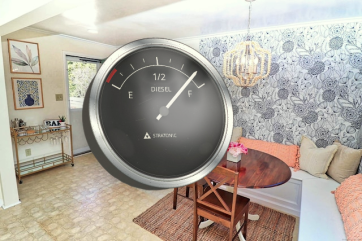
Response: 0.875
